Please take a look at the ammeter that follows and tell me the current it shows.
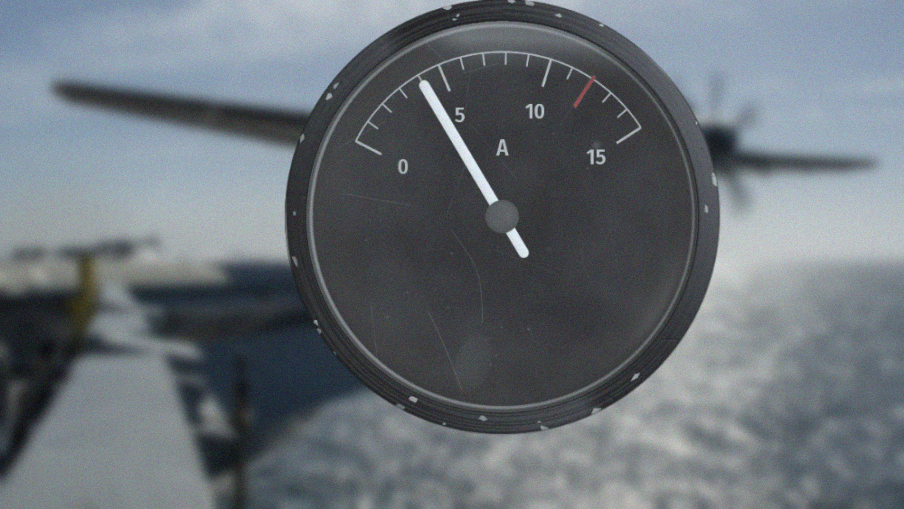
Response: 4 A
